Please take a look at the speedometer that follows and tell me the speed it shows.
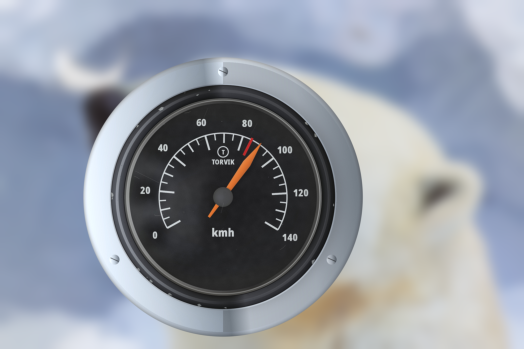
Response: 90 km/h
